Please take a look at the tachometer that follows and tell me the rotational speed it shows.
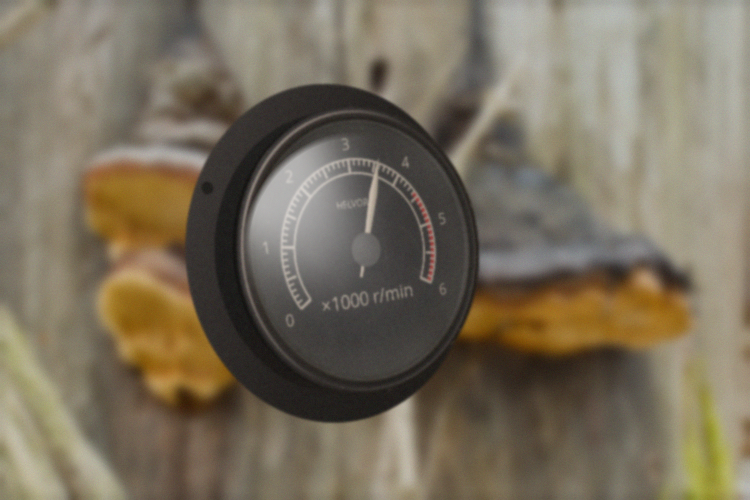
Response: 3500 rpm
